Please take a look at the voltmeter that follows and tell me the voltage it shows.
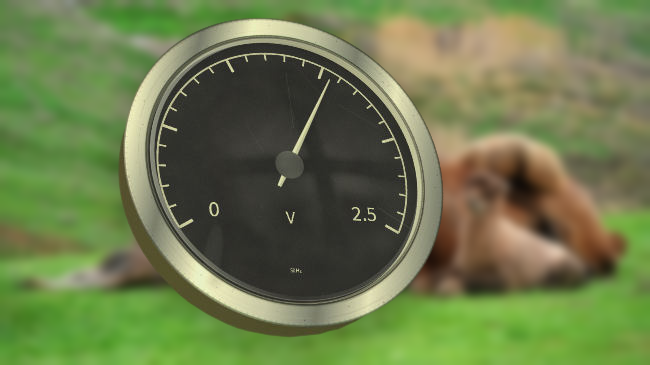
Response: 1.55 V
